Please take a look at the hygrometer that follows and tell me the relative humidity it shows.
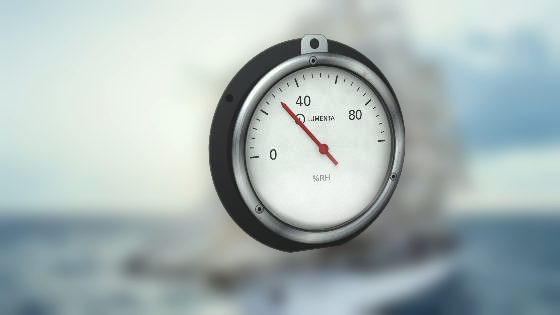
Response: 28 %
